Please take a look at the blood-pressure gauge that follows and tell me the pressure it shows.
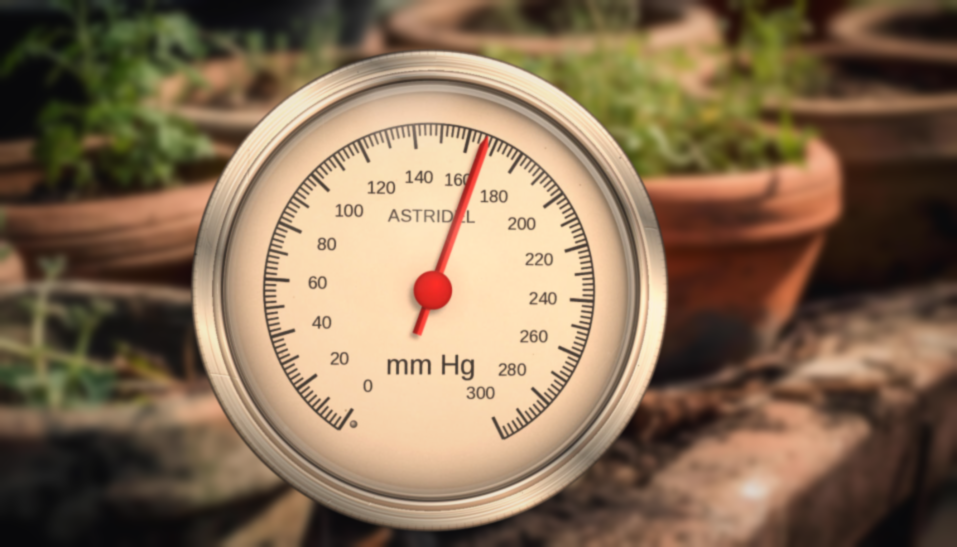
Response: 166 mmHg
